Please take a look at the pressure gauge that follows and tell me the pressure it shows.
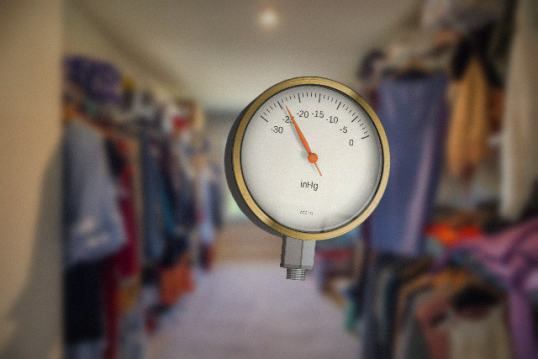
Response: -24 inHg
